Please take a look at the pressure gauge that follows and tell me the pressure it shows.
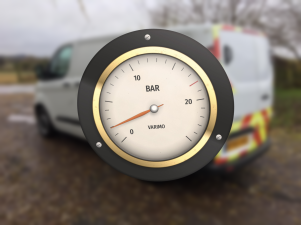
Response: 2 bar
